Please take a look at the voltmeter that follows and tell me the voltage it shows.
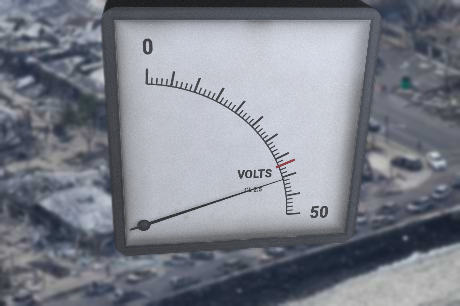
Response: 40 V
